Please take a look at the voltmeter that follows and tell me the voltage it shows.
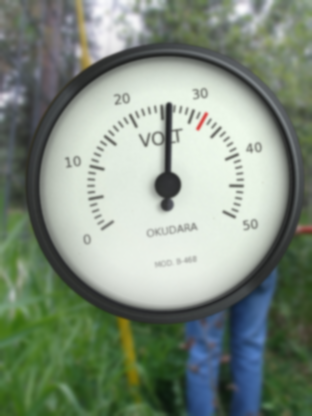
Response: 26 V
